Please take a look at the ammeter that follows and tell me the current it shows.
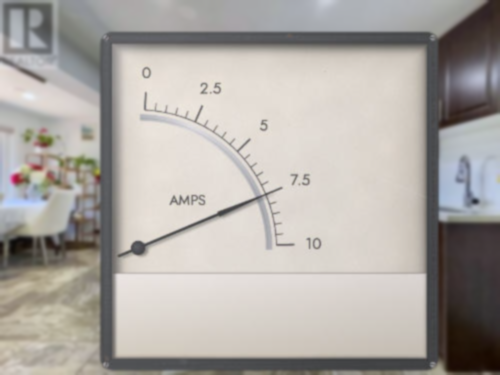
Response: 7.5 A
